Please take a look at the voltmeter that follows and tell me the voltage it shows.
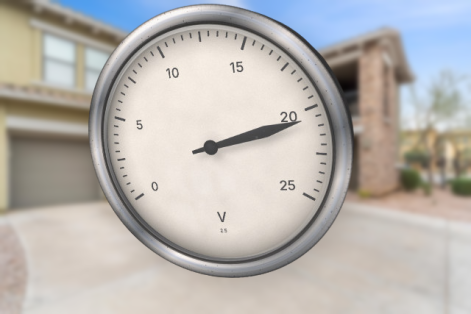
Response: 20.5 V
